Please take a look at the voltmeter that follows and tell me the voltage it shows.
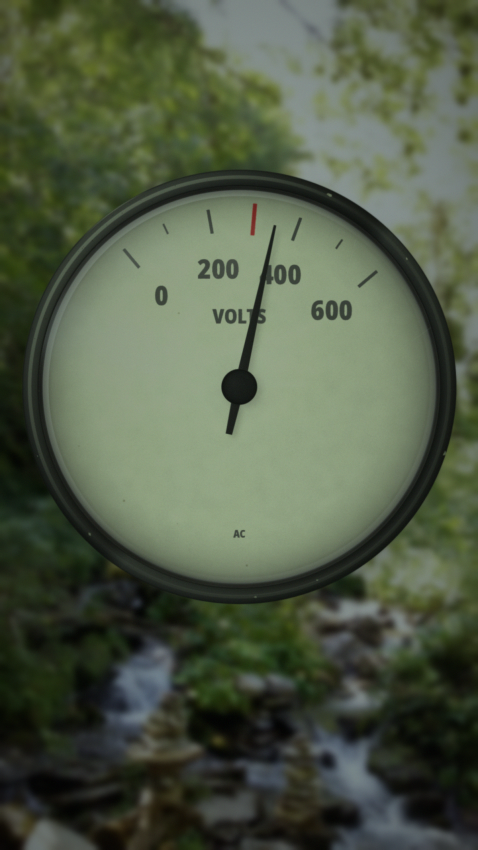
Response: 350 V
